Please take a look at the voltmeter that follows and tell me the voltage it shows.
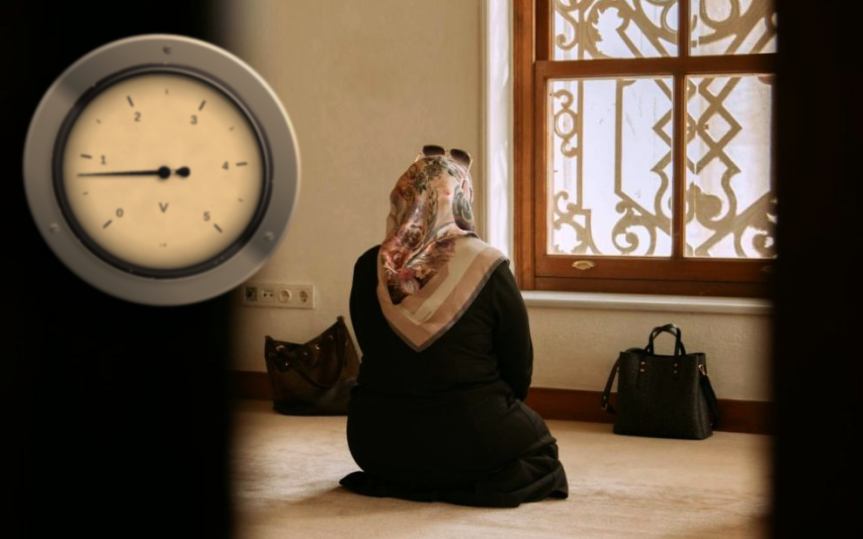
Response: 0.75 V
